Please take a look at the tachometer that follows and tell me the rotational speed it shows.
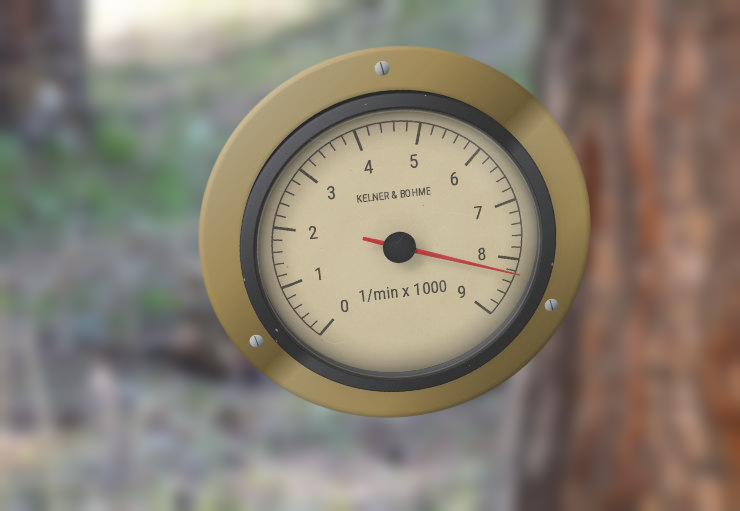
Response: 8200 rpm
